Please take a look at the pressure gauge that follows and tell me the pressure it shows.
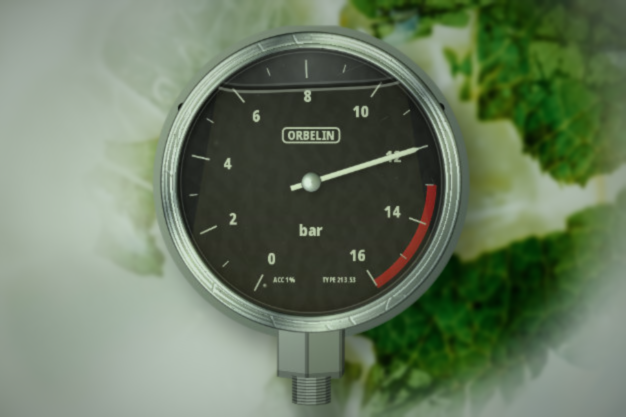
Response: 12 bar
